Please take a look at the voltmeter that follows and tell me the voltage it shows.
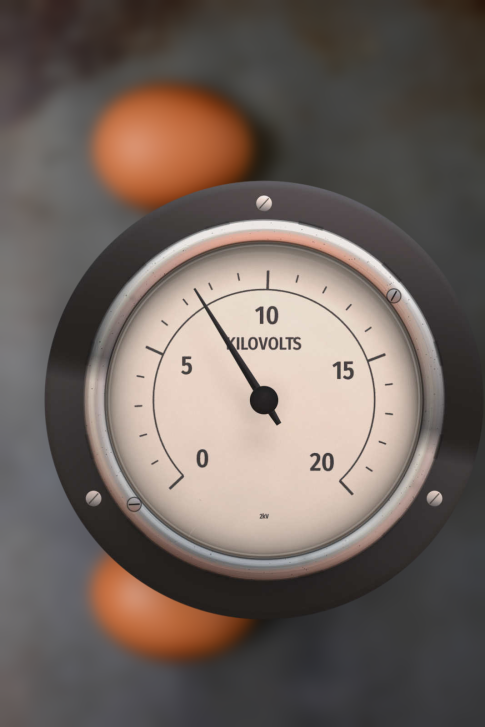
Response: 7.5 kV
